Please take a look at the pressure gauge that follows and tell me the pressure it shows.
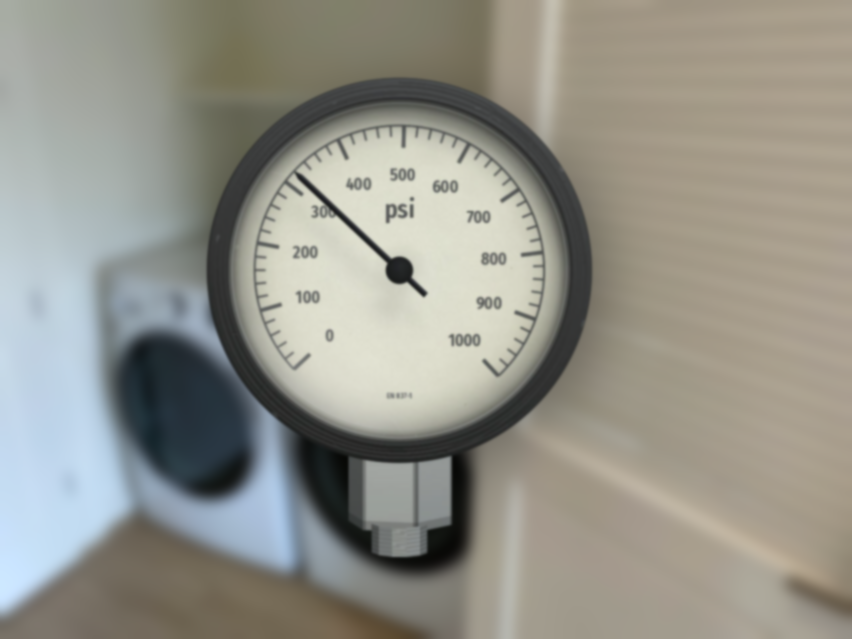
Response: 320 psi
